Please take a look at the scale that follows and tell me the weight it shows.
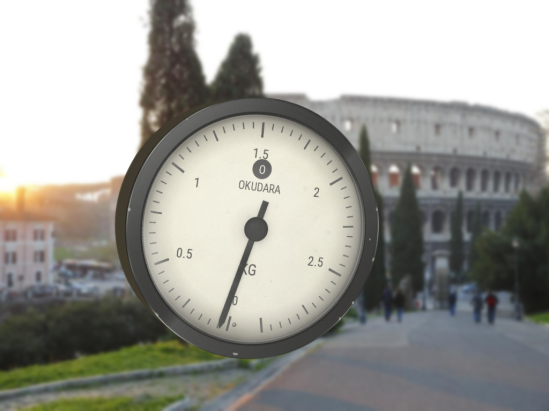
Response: 0.05 kg
